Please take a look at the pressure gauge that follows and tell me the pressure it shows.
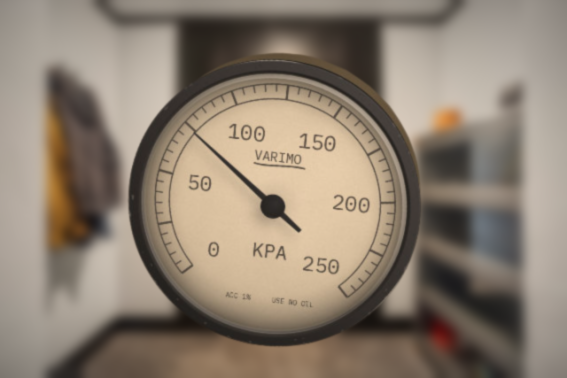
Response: 75 kPa
